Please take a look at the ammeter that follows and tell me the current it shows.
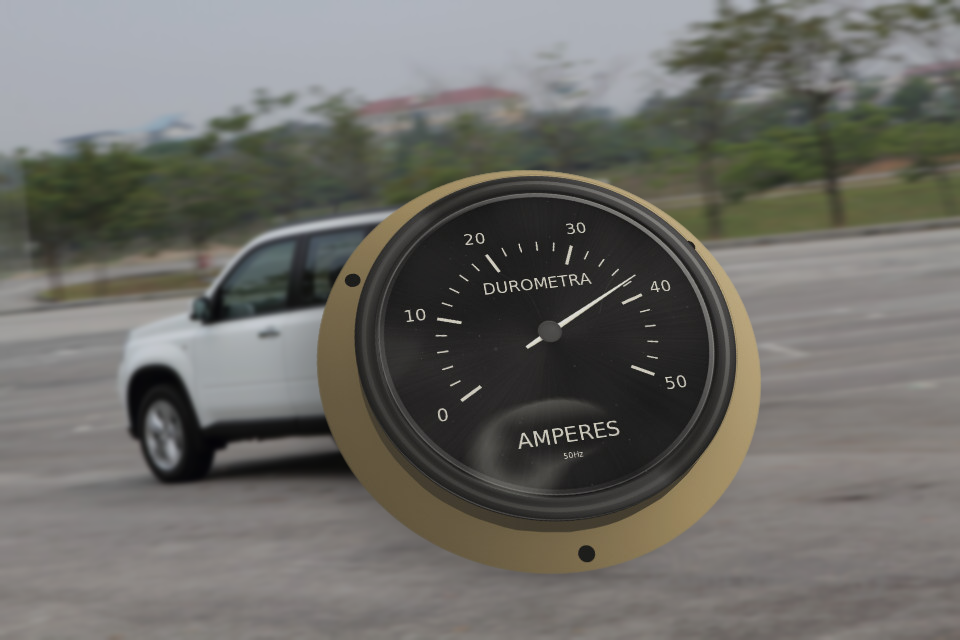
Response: 38 A
